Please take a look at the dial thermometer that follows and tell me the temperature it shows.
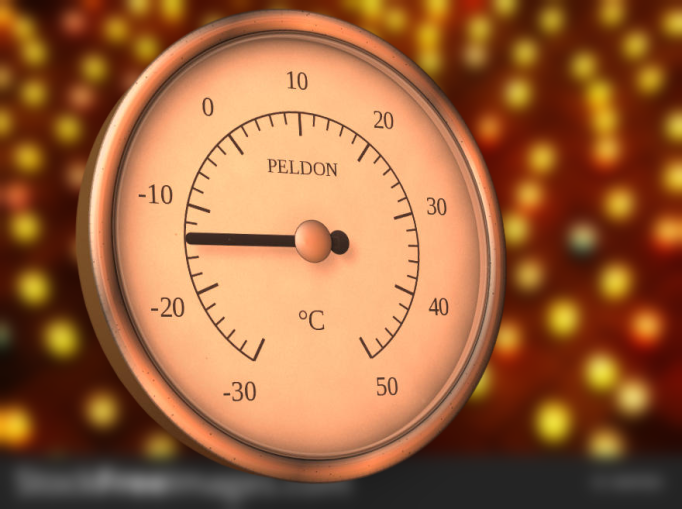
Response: -14 °C
